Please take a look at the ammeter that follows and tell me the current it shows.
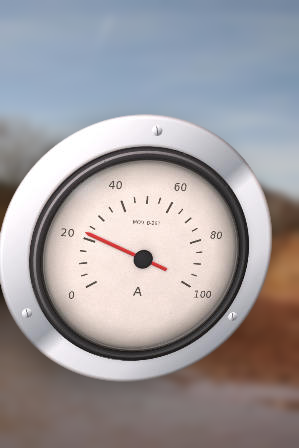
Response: 22.5 A
